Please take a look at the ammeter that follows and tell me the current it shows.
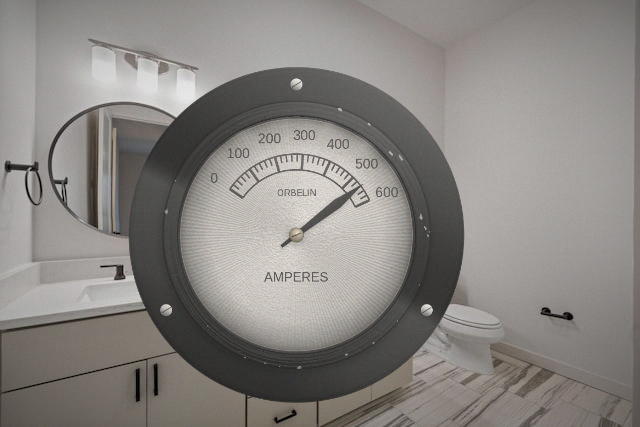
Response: 540 A
